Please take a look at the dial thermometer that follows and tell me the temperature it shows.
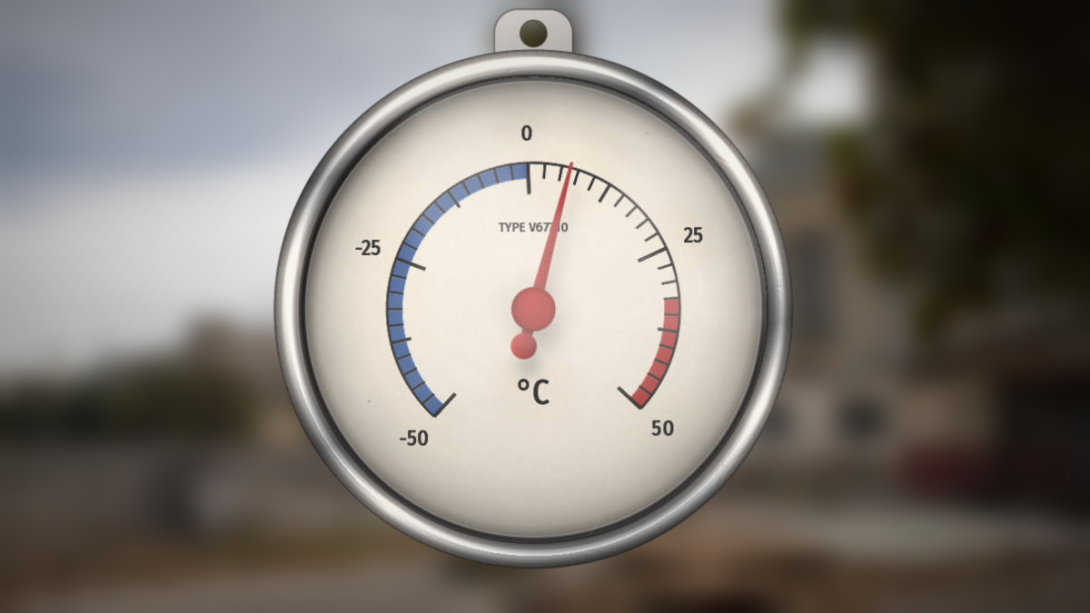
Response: 6.25 °C
